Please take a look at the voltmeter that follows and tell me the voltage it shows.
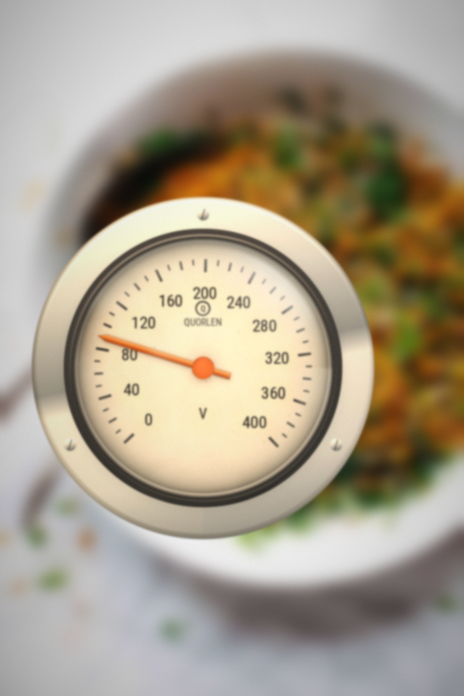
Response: 90 V
